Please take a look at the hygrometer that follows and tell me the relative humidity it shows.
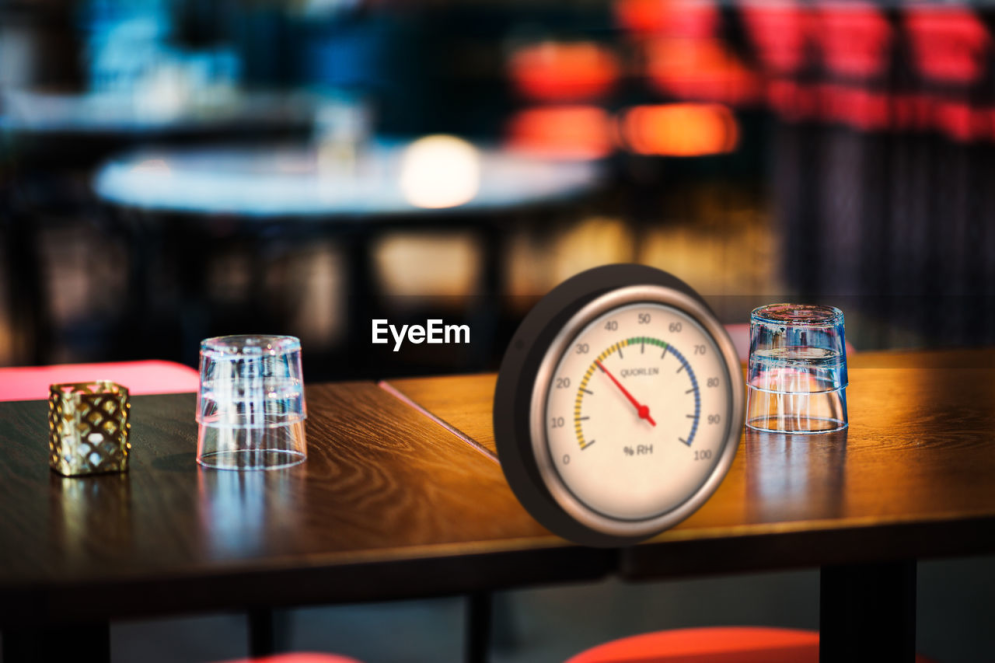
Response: 30 %
